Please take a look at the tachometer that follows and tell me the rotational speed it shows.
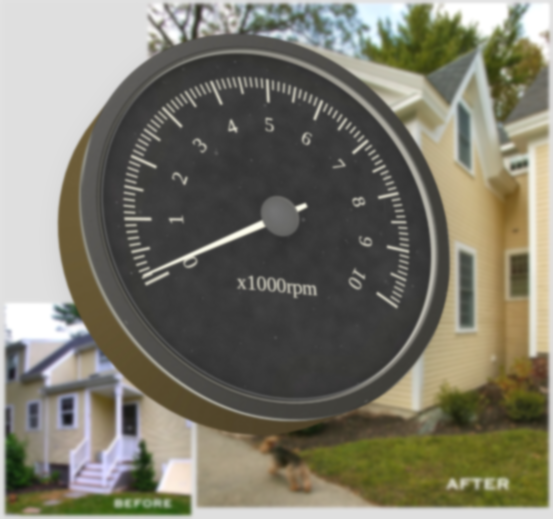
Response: 100 rpm
